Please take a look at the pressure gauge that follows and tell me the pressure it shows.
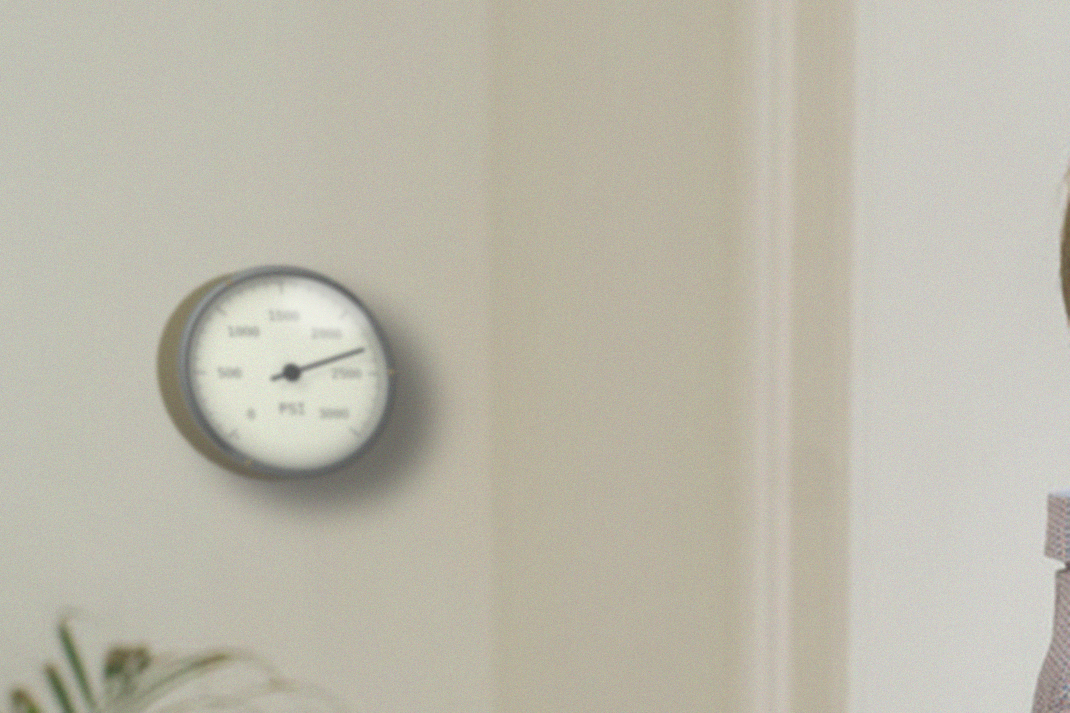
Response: 2300 psi
